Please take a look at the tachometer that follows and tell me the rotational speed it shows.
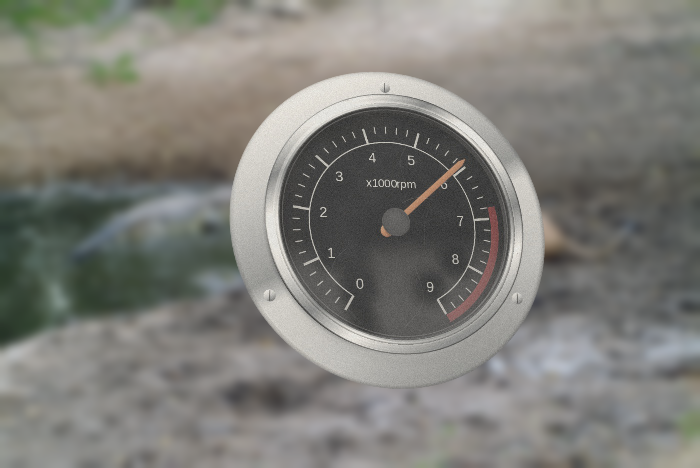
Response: 5900 rpm
